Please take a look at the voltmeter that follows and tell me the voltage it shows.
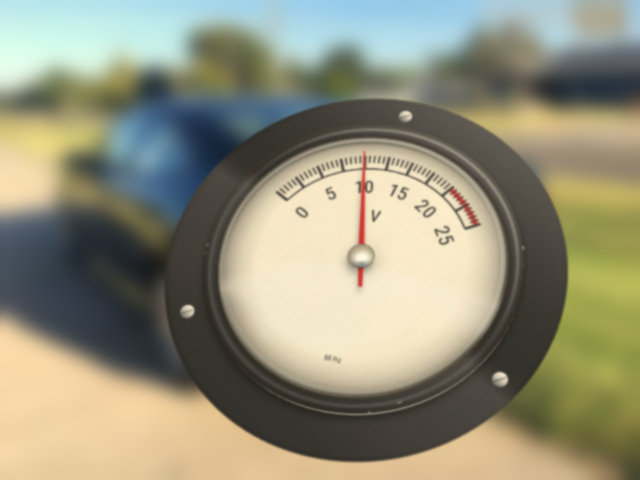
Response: 10 V
